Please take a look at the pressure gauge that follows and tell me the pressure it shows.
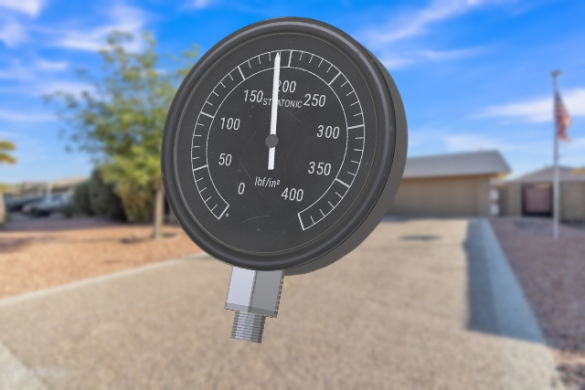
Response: 190 psi
